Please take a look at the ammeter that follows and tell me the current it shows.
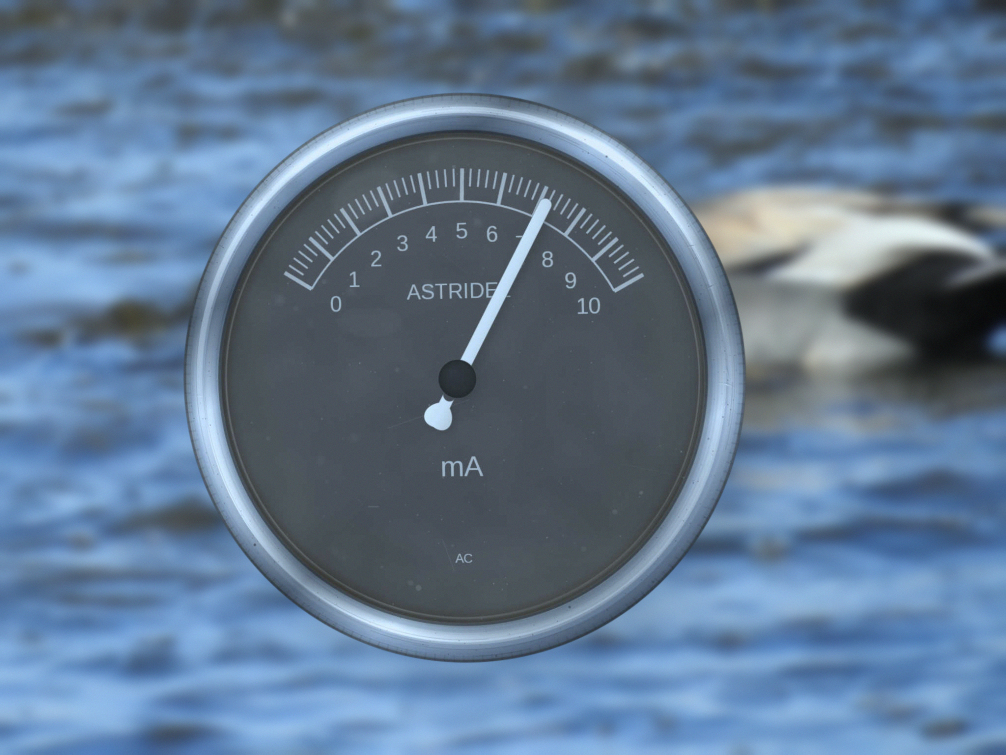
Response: 7.2 mA
